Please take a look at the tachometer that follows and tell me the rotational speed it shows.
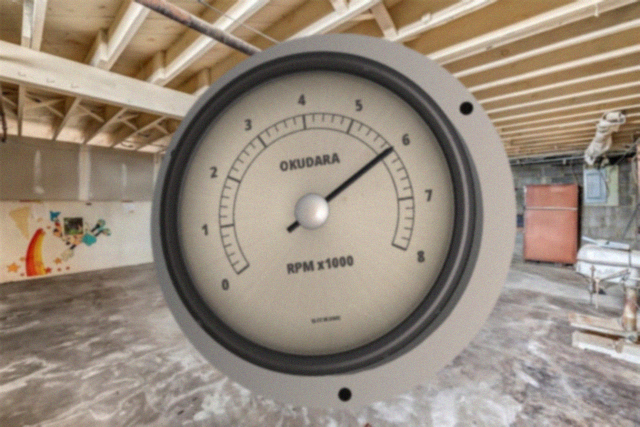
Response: 6000 rpm
